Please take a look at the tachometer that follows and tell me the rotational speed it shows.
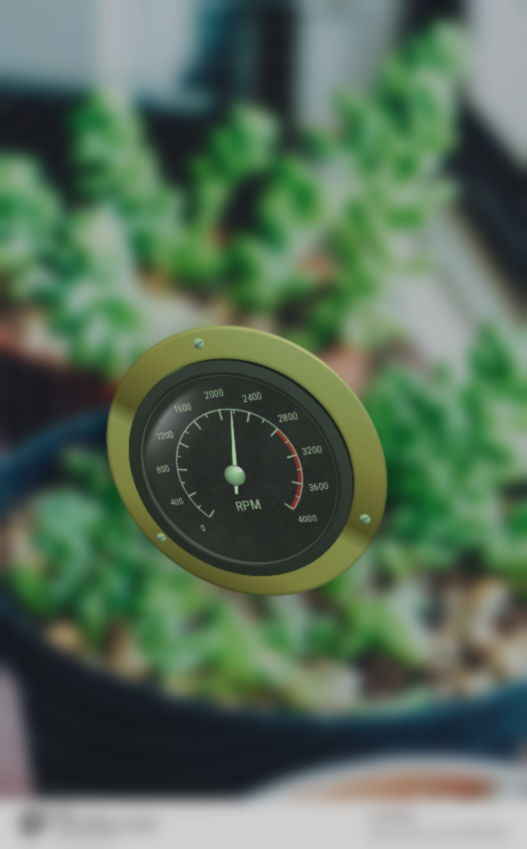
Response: 2200 rpm
